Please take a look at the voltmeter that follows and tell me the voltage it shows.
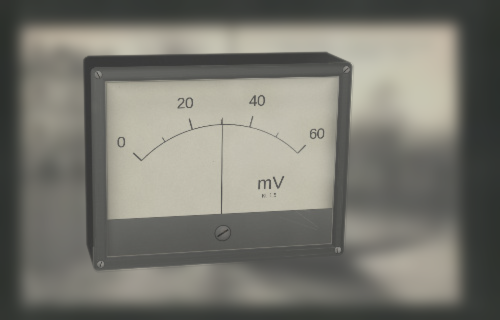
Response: 30 mV
